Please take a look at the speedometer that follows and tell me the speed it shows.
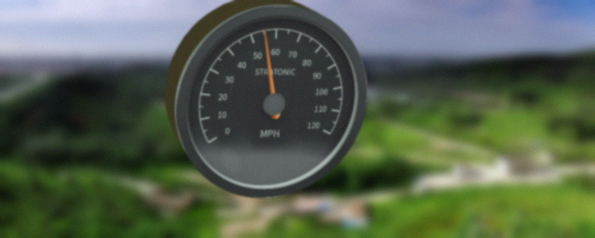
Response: 55 mph
